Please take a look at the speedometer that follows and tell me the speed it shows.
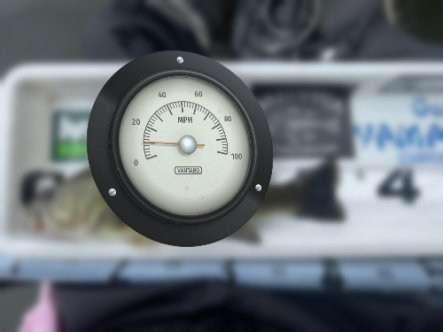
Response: 10 mph
